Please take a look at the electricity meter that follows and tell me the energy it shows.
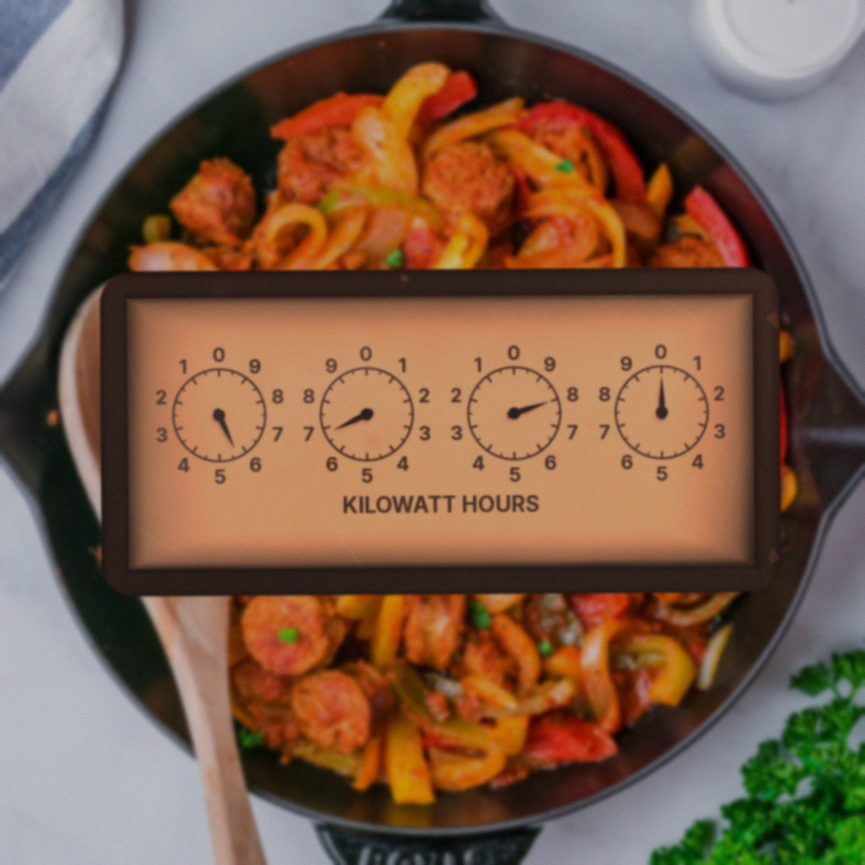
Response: 5680 kWh
